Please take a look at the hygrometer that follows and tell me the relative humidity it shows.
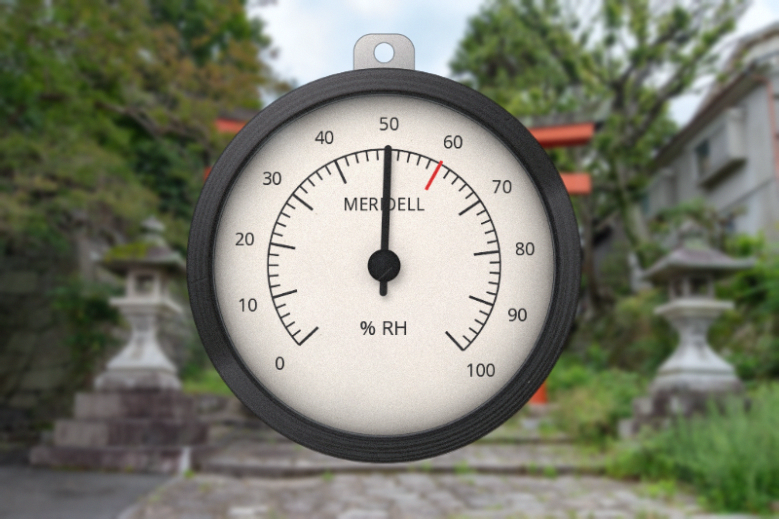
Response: 50 %
